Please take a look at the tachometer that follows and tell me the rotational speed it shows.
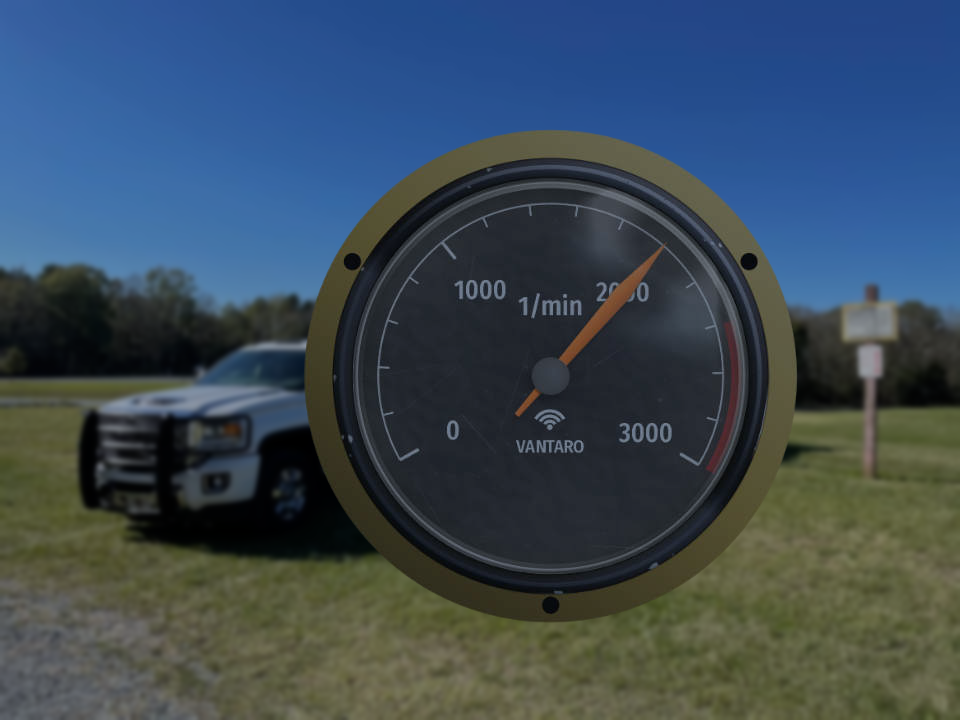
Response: 2000 rpm
